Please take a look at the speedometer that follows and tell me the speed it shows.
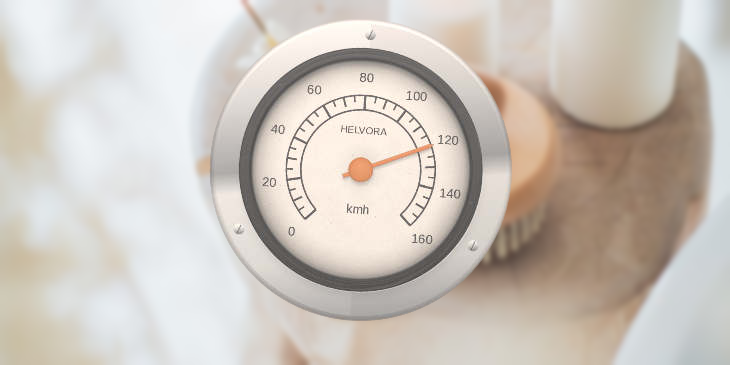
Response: 120 km/h
